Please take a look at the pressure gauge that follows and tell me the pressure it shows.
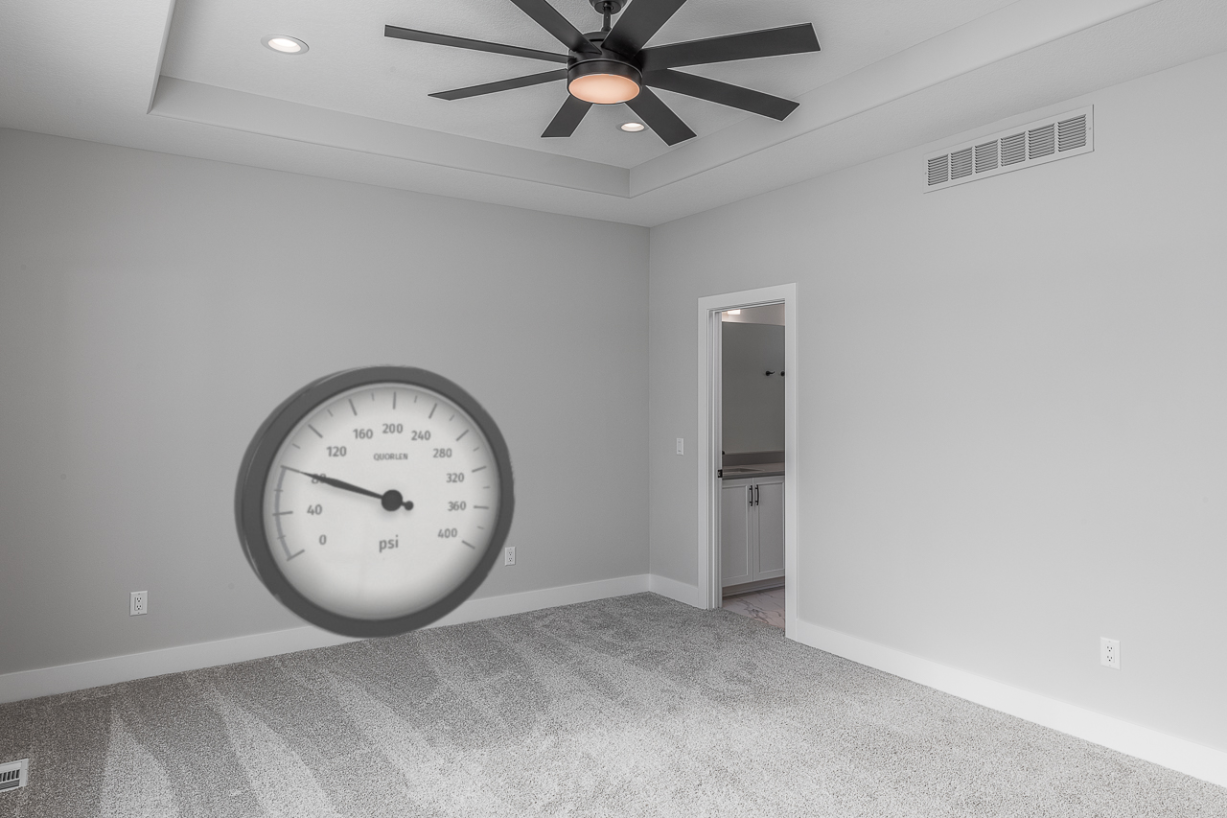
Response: 80 psi
